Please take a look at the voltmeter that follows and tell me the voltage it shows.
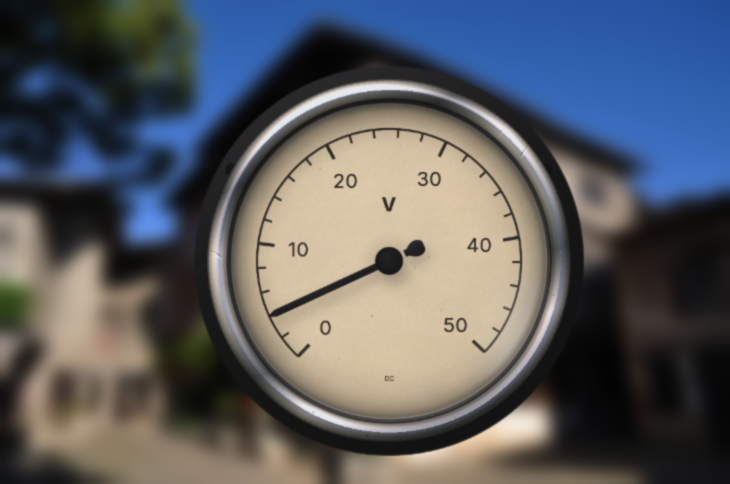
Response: 4 V
